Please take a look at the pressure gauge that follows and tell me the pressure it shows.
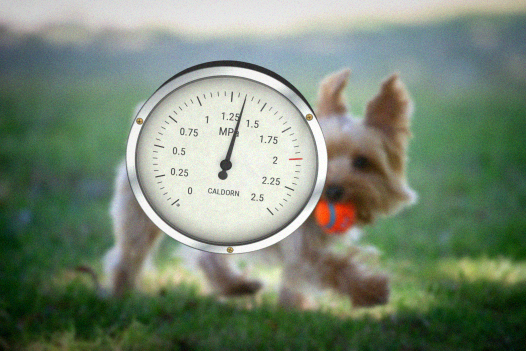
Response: 1.35 MPa
